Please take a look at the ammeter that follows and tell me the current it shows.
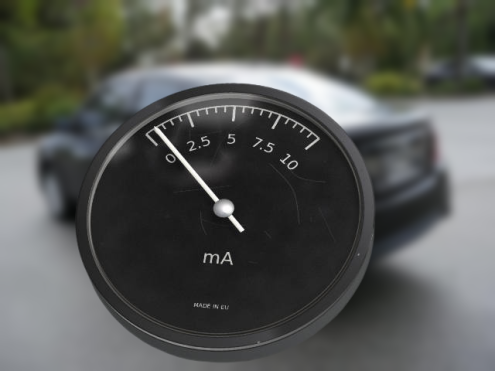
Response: 0.5 mA
